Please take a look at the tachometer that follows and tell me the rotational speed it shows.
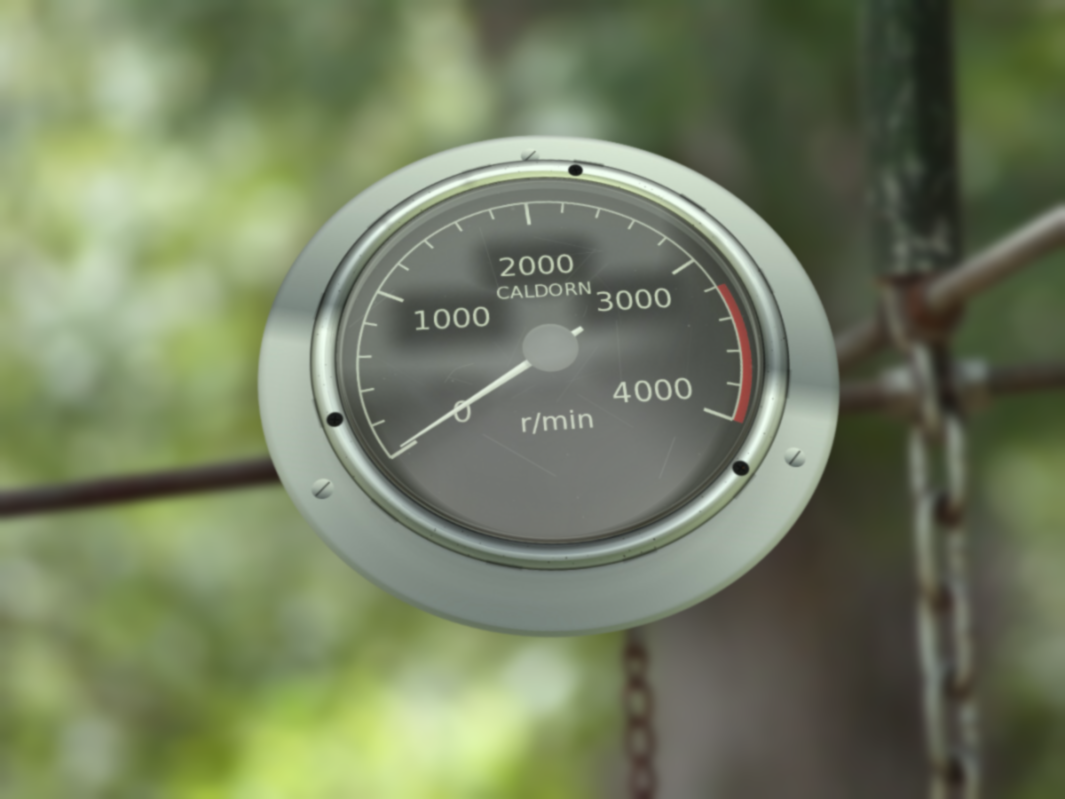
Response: 0 rpm
